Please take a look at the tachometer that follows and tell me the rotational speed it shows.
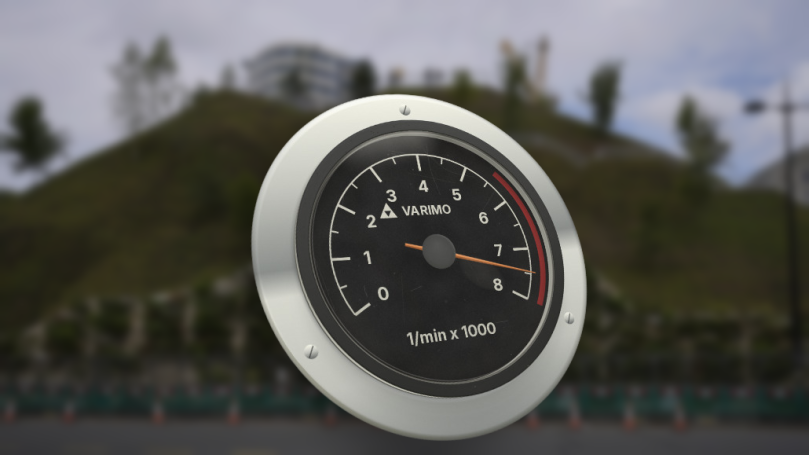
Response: 7500 rpm
